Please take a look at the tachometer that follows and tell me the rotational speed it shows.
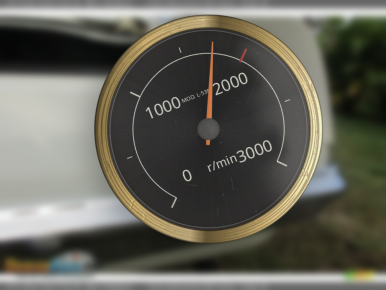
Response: 1750 rpm
